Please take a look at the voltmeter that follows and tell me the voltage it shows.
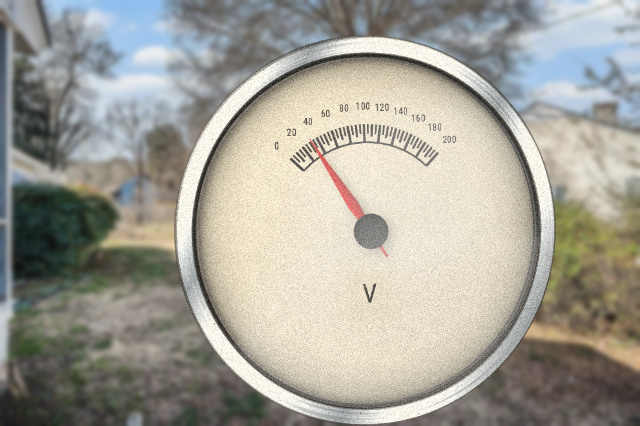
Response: 30 V
